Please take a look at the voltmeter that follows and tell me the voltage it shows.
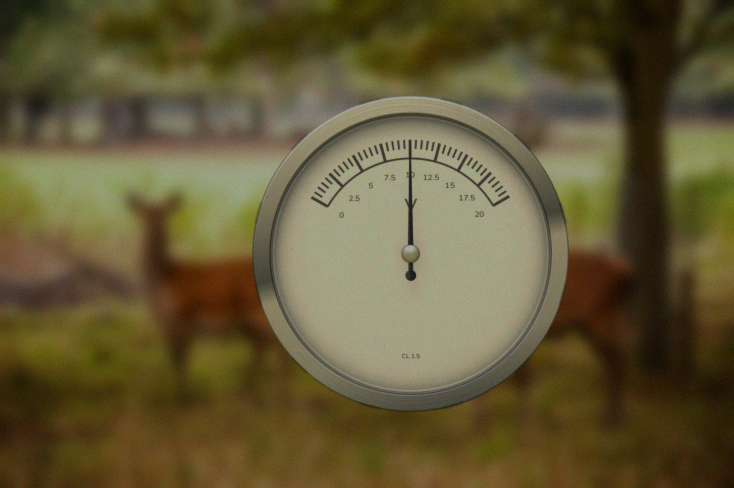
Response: 10 V
